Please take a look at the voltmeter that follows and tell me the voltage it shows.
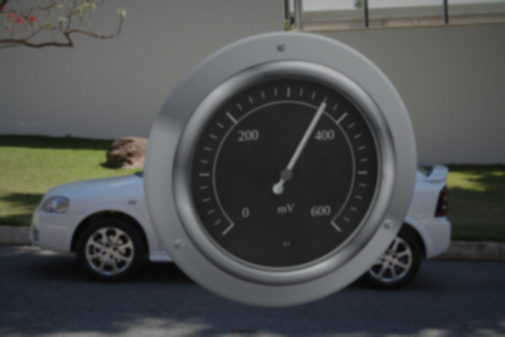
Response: 360 mV
